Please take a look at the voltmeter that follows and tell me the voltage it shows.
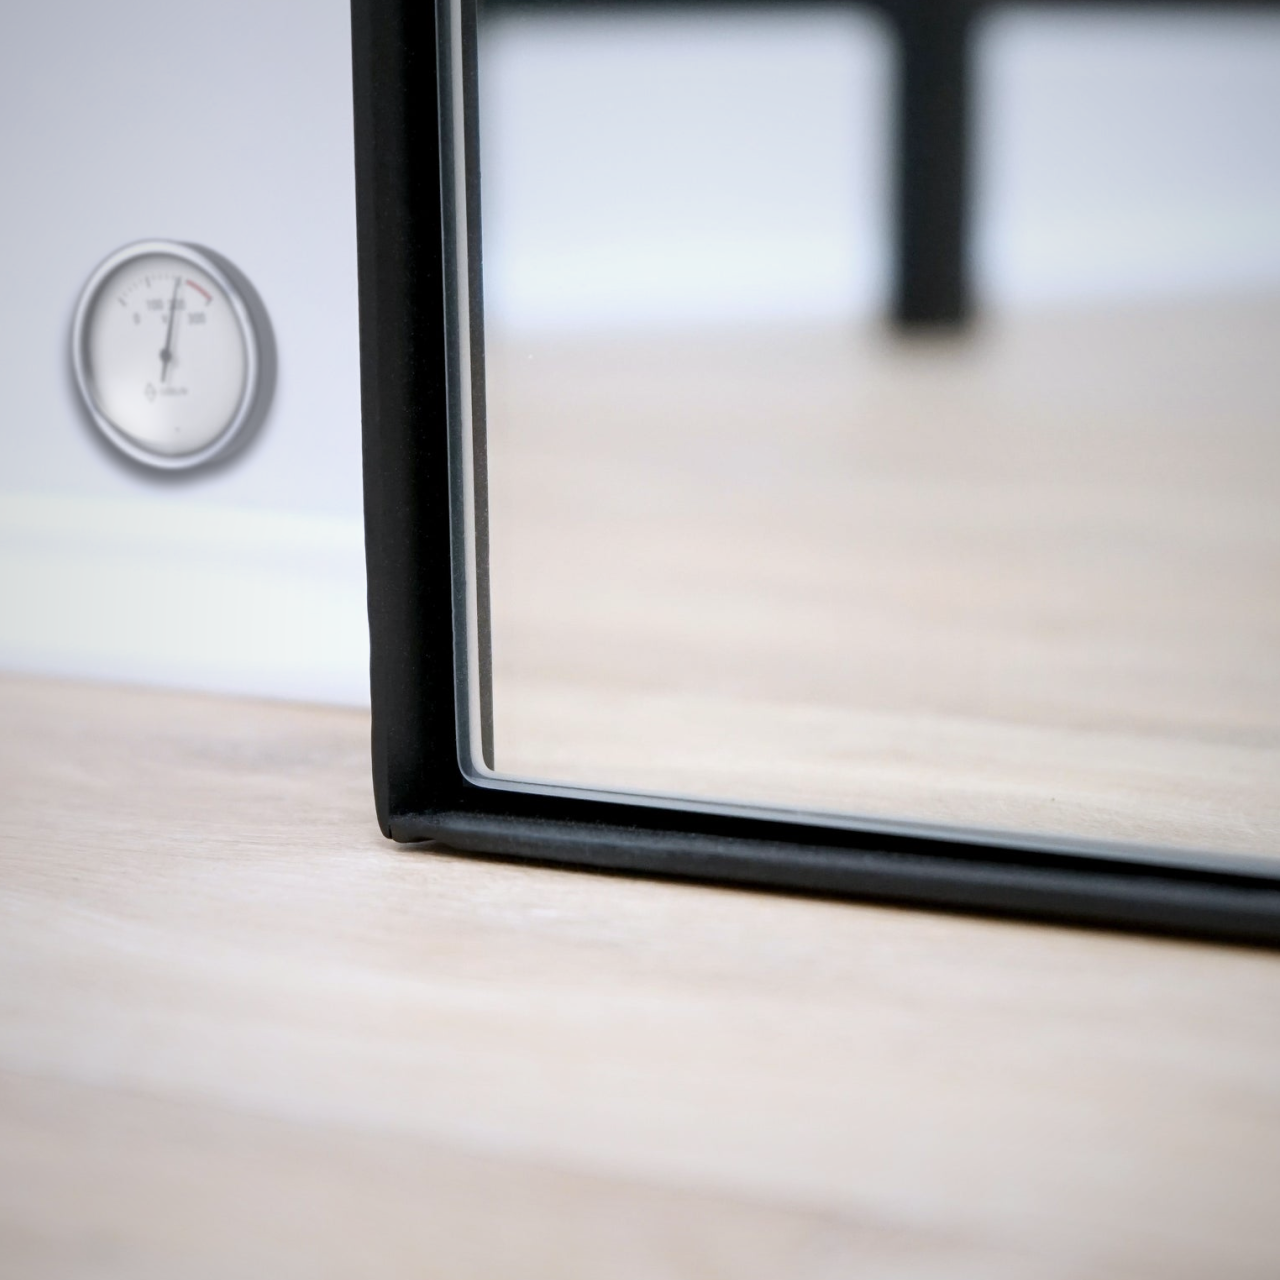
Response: 200 V
